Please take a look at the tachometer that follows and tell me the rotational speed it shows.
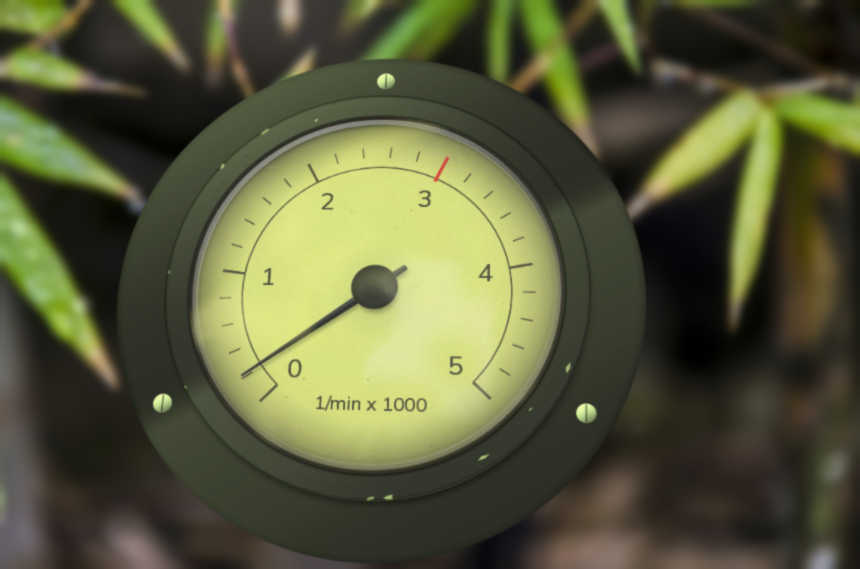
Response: 200 rpm
